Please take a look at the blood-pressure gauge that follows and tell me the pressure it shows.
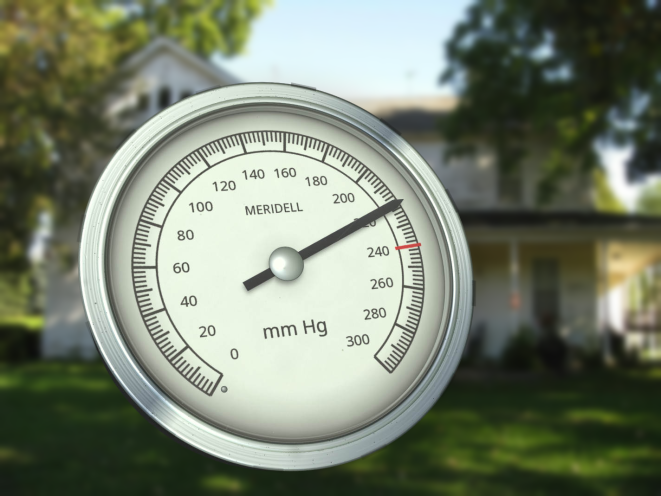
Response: 220 mmHg
